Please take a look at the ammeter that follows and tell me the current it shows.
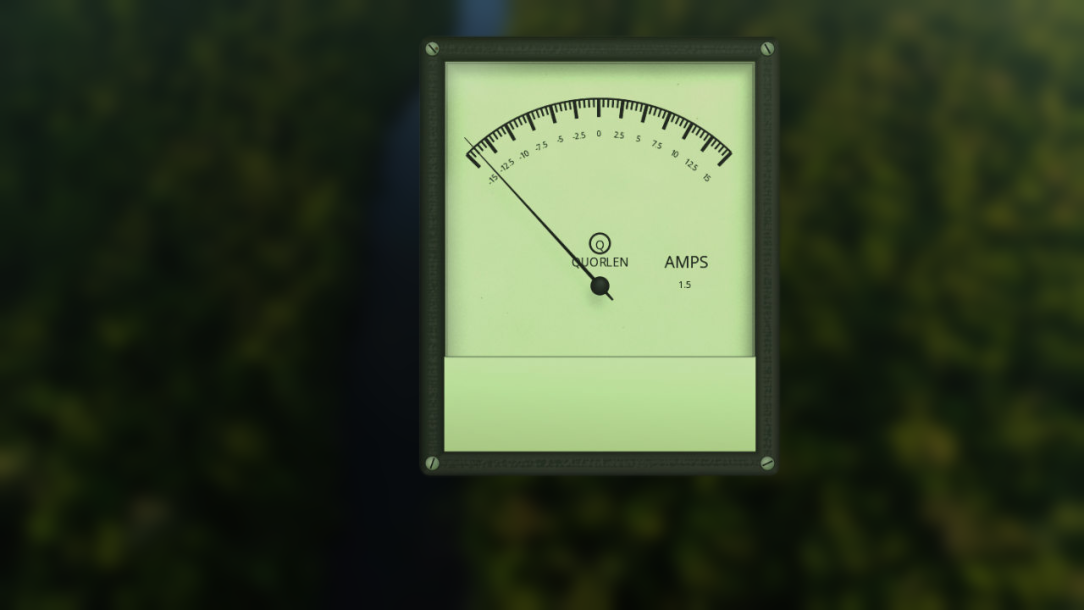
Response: -14 A
